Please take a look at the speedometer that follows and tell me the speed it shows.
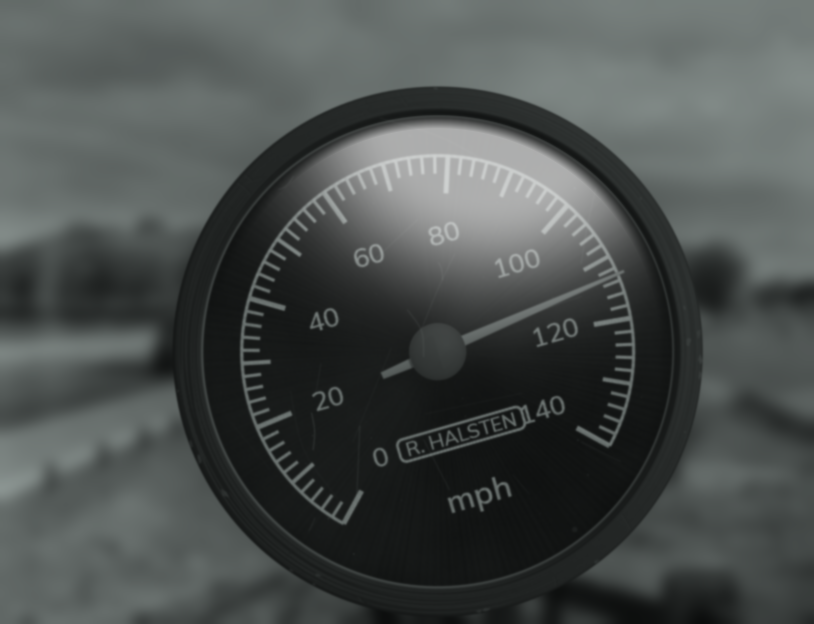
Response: 113 mph
